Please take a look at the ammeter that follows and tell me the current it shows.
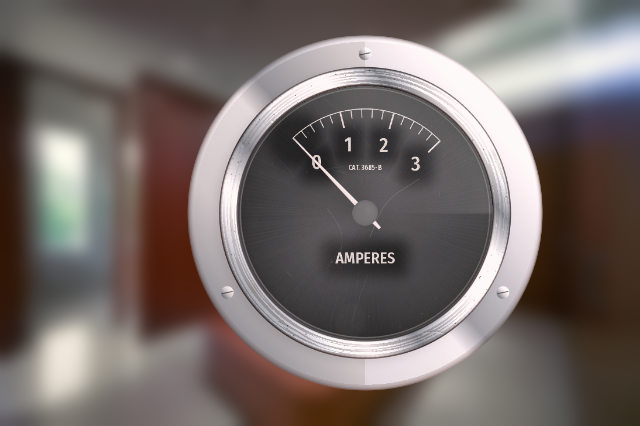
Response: 0 A
